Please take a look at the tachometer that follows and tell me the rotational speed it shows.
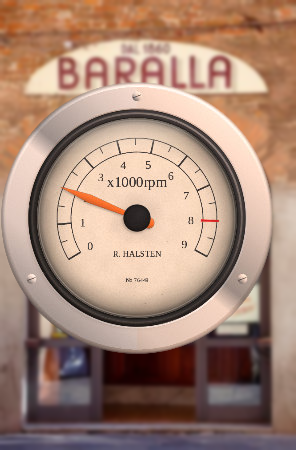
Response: 2000 rpm
